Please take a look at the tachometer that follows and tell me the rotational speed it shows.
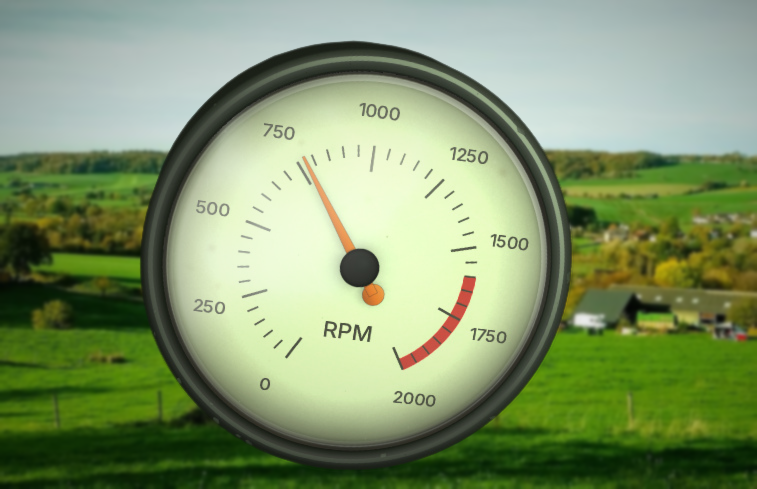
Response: 775 rpm
